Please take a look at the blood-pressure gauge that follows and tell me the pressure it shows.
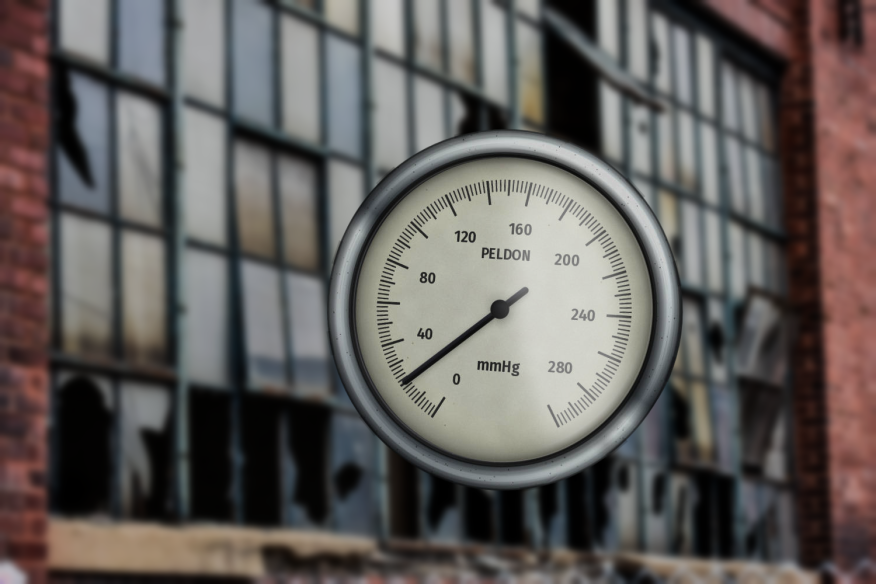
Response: 20 mmHg
